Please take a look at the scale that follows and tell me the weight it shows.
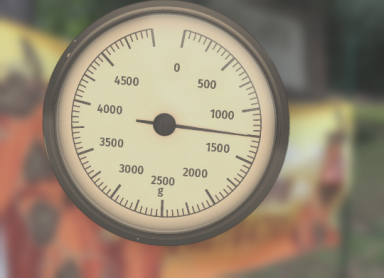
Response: 1250 g
